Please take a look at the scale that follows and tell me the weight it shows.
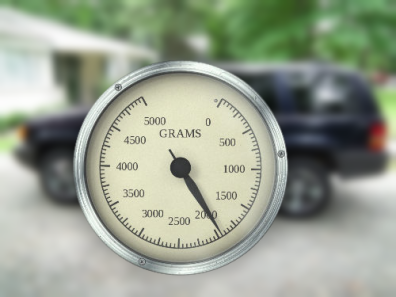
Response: 1950 g
